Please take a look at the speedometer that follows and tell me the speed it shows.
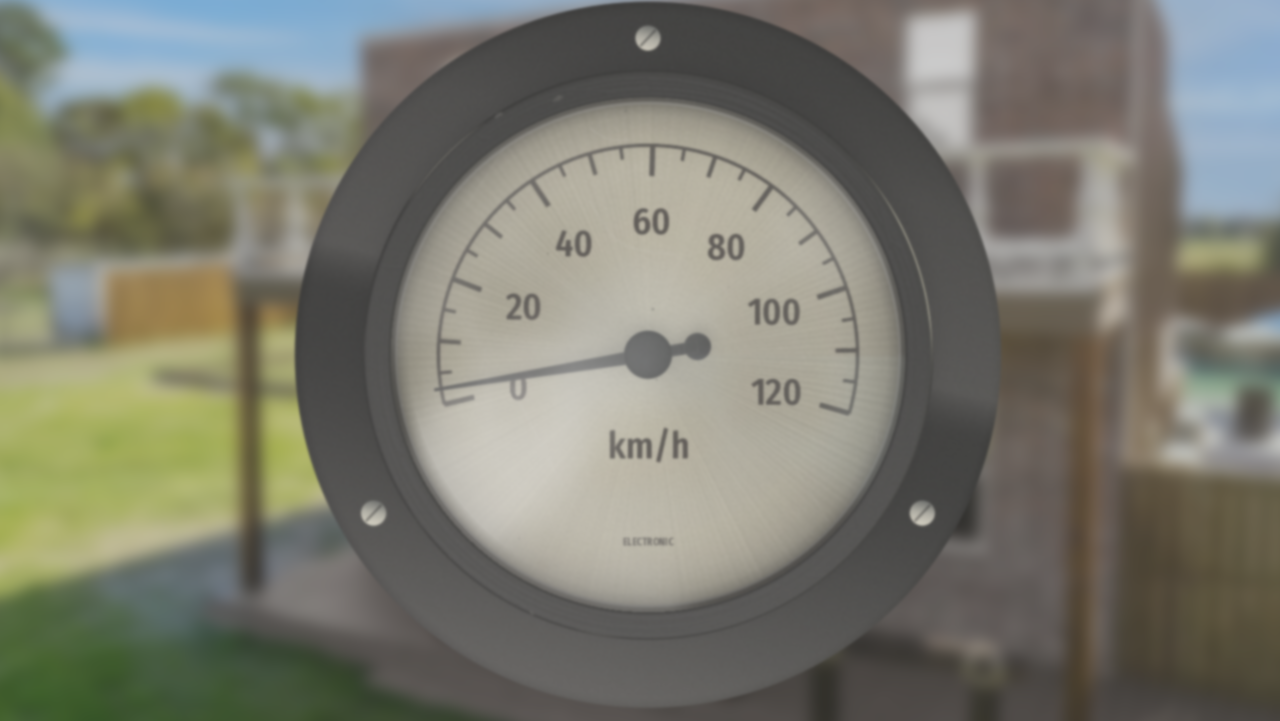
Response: 2.5 km/h
